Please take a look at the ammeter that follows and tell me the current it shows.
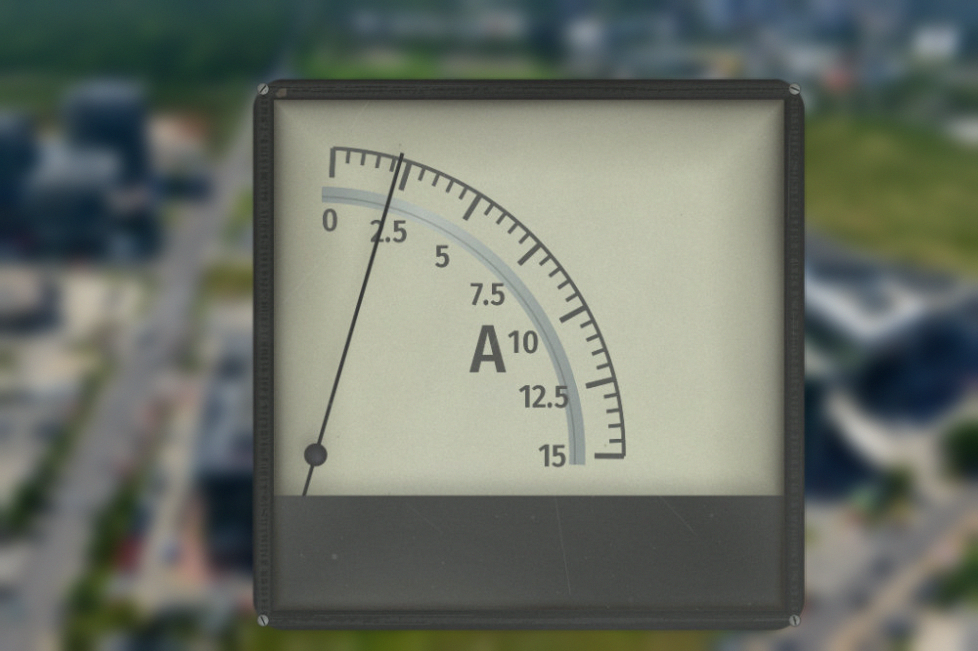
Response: 2.25 A
